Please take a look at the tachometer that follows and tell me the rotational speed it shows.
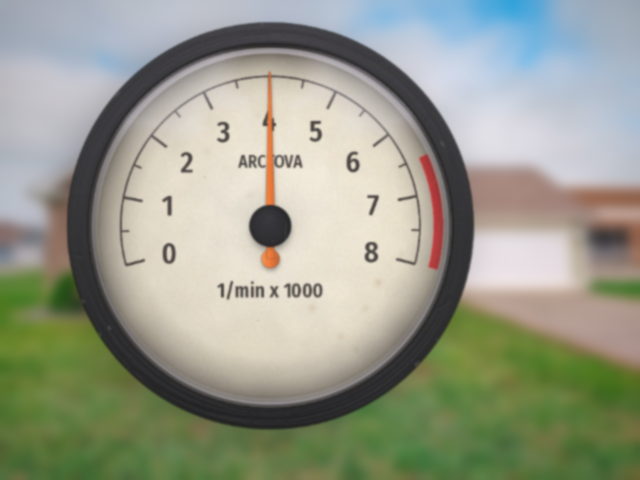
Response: 4000 rpm
